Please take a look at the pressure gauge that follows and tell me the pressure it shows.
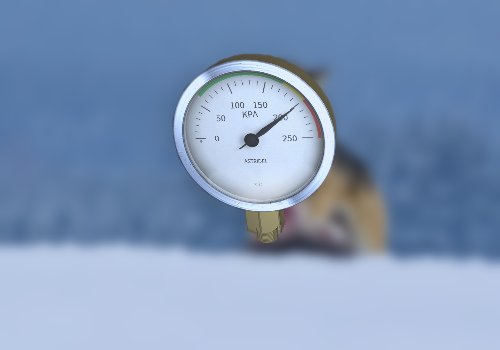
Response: 200 kPa
